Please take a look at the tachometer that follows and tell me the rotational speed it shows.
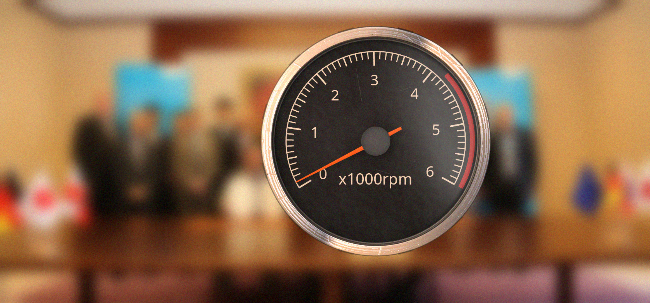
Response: 100 rpm
